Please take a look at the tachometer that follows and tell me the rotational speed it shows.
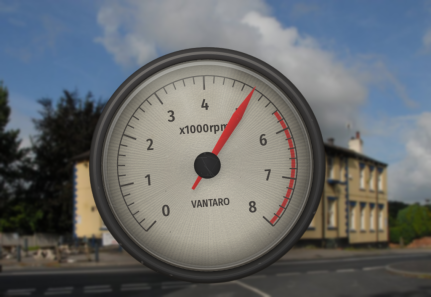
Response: 5000 rpm
